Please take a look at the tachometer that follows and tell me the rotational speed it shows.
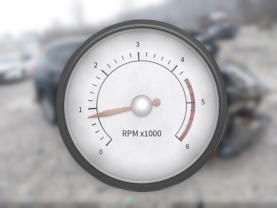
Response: 800 rpm
